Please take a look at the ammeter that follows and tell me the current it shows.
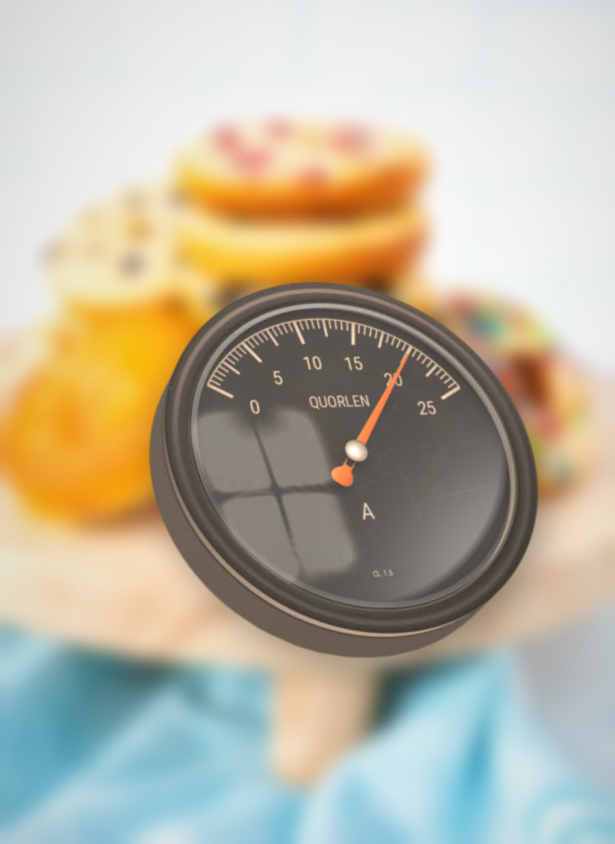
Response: 20 A
